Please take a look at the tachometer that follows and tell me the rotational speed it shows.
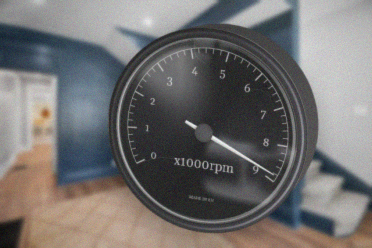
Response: 8800 rpm
